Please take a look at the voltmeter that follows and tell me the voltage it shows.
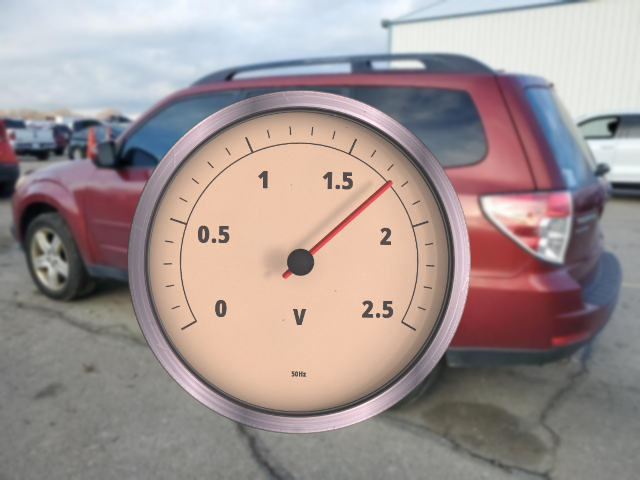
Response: 1.75 V
